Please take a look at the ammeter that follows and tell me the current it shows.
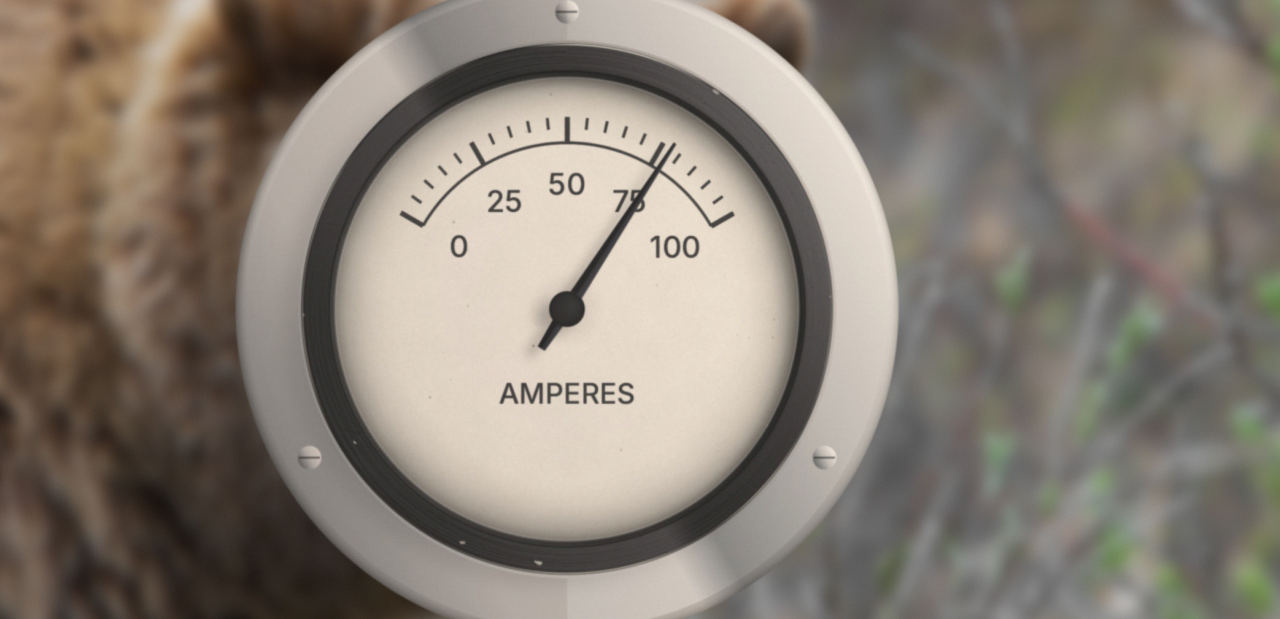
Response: 77.5 A
